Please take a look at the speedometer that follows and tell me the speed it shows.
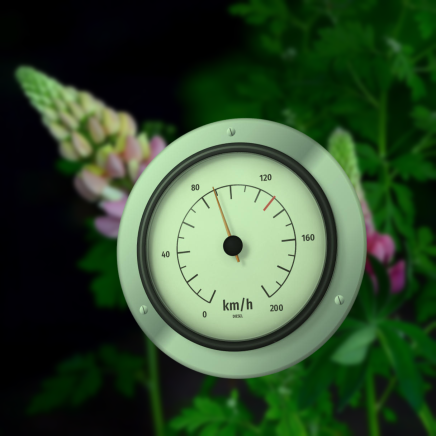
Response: 90 km/h
